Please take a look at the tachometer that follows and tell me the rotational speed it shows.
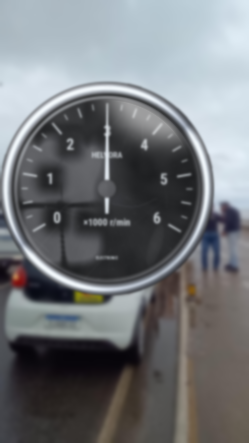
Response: 3000 rpm
